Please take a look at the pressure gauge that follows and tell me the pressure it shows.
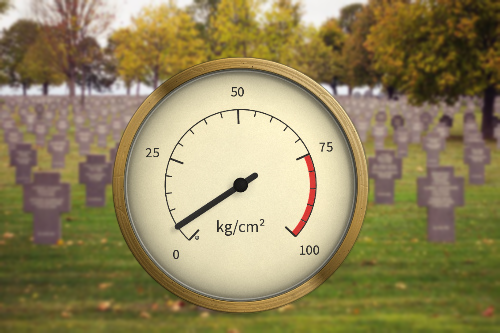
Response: 5 kg/cm²
